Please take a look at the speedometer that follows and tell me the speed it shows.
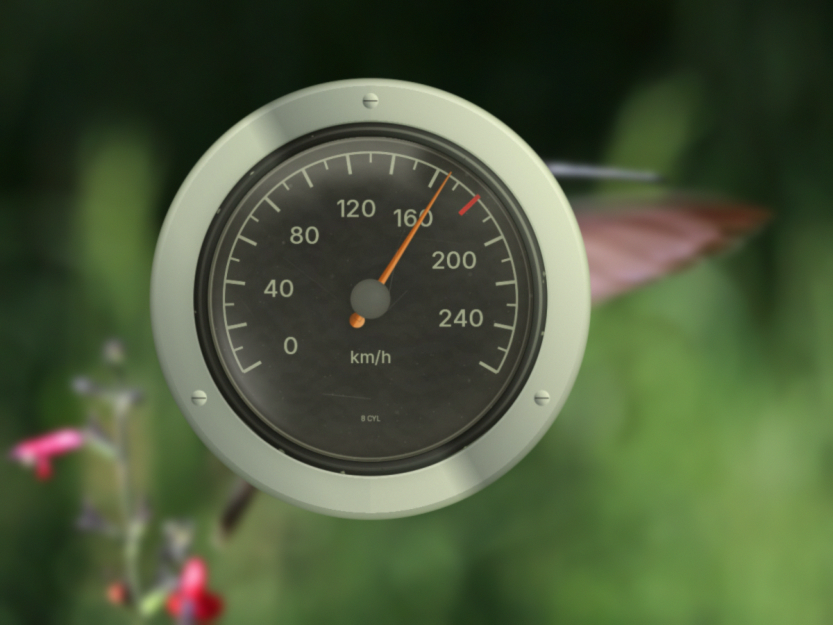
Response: 165 km/h
